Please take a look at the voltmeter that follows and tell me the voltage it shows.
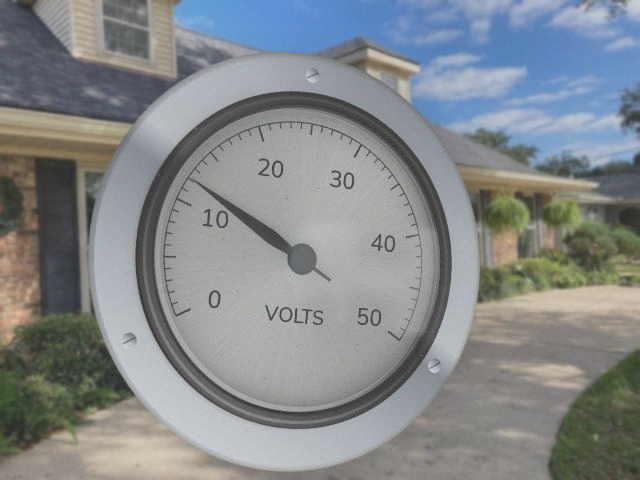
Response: 12 V
